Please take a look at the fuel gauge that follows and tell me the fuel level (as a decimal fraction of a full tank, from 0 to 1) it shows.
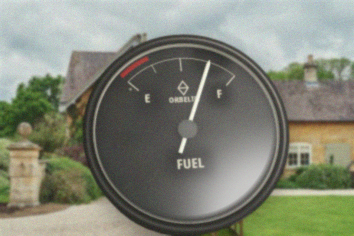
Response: 0.75
